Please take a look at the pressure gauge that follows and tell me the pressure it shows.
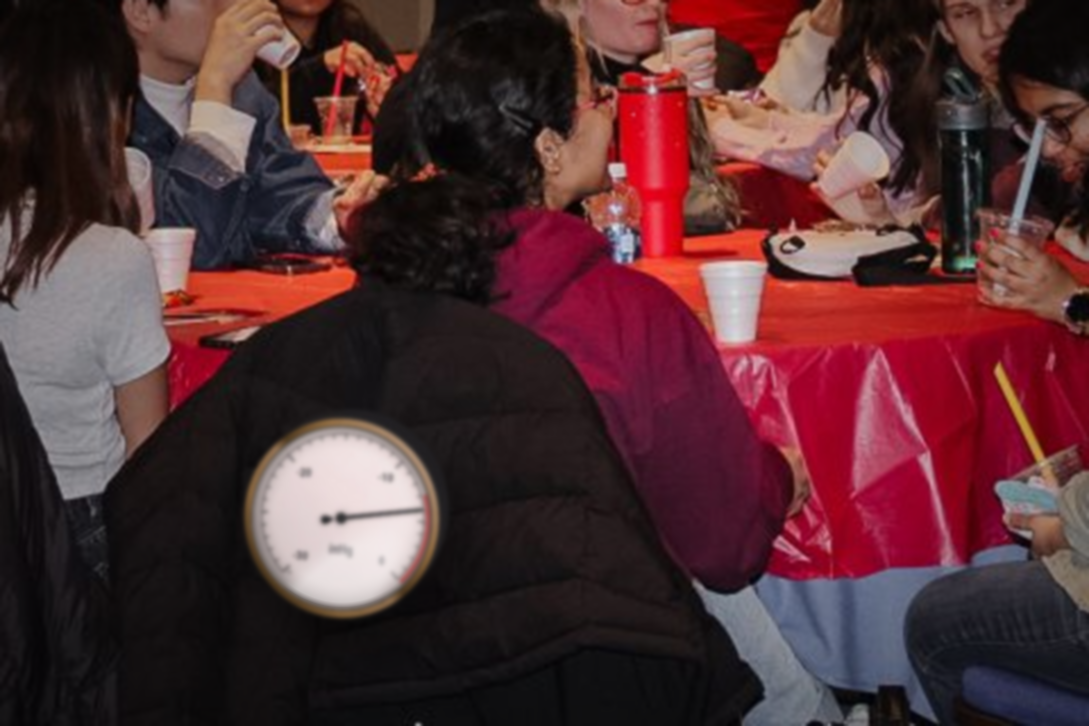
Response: -6 inHg
